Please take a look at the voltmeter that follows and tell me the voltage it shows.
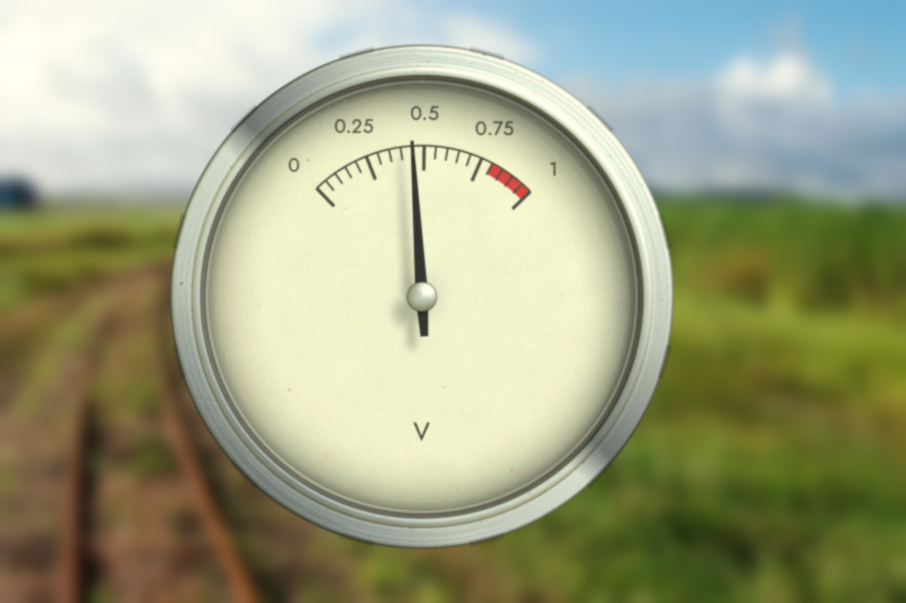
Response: 0.45 V
